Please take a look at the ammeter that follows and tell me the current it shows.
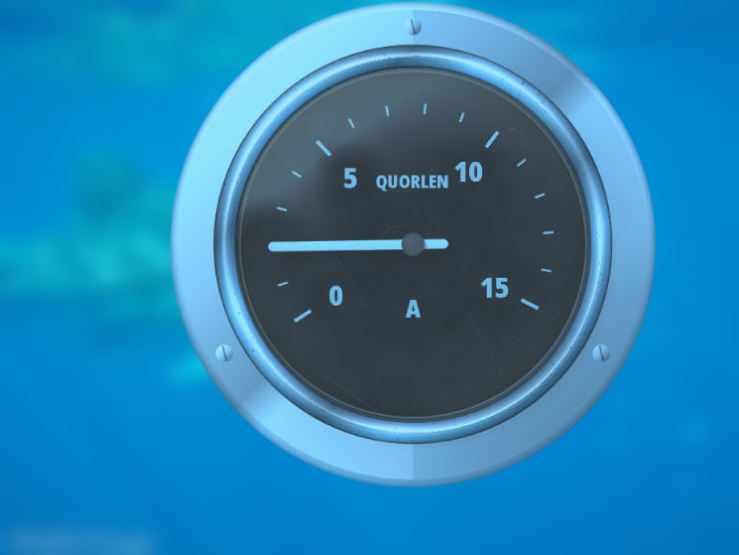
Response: 2 A
